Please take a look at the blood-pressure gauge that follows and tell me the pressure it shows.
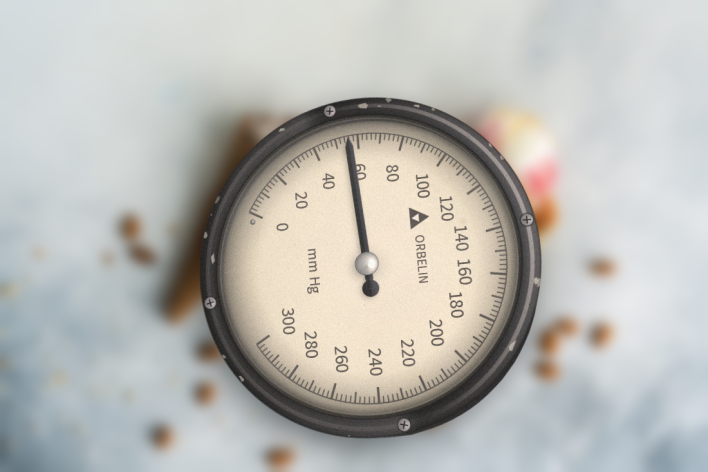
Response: 56 mmHg
